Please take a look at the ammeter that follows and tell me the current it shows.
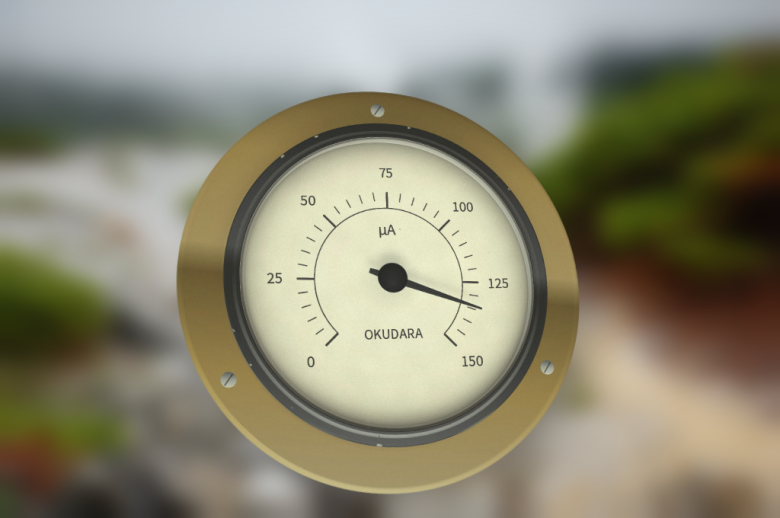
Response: 135 µA
